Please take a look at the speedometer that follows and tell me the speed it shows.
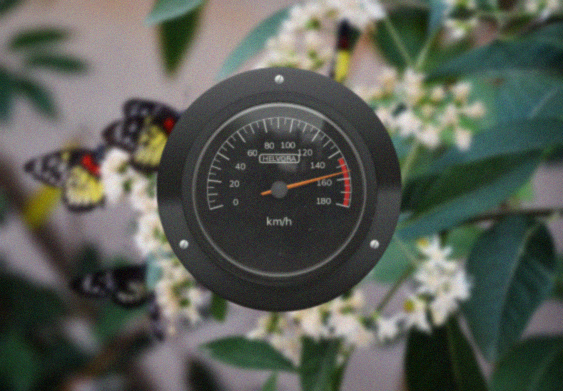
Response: 155 km/h
